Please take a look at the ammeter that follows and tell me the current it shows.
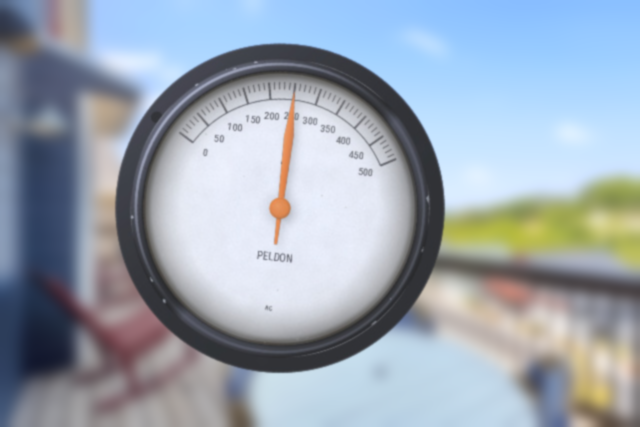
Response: 250 A
